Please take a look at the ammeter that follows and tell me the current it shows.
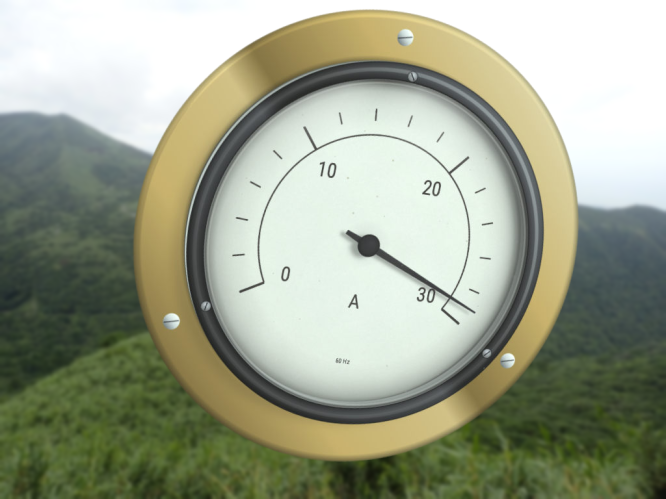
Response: 29 A
